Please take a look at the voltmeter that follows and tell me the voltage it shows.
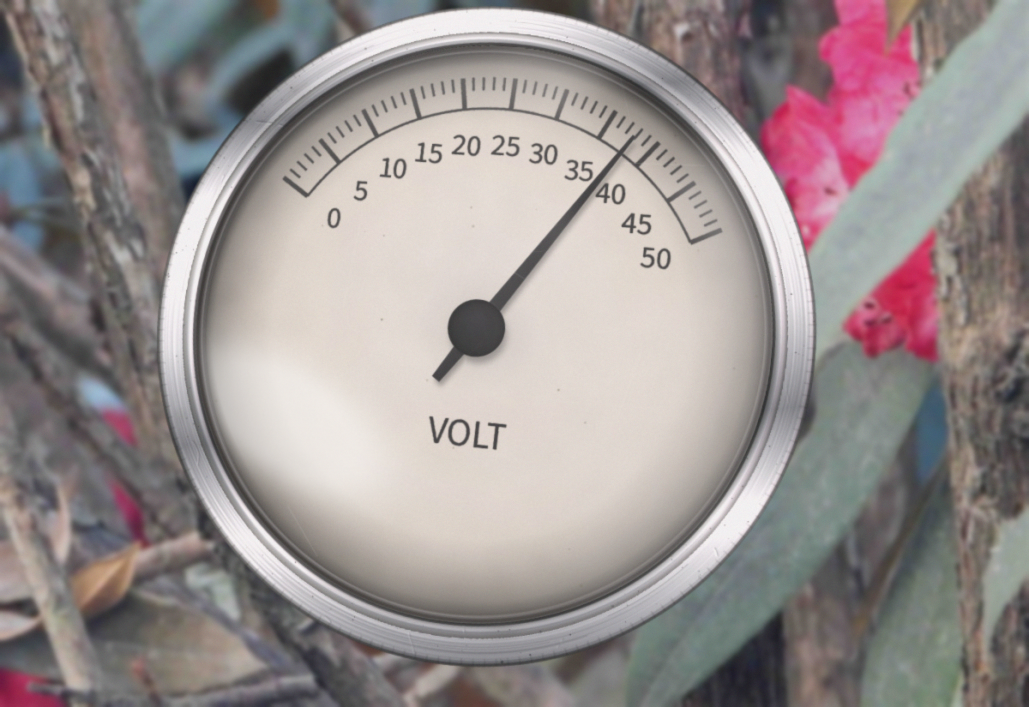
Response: 38 V
